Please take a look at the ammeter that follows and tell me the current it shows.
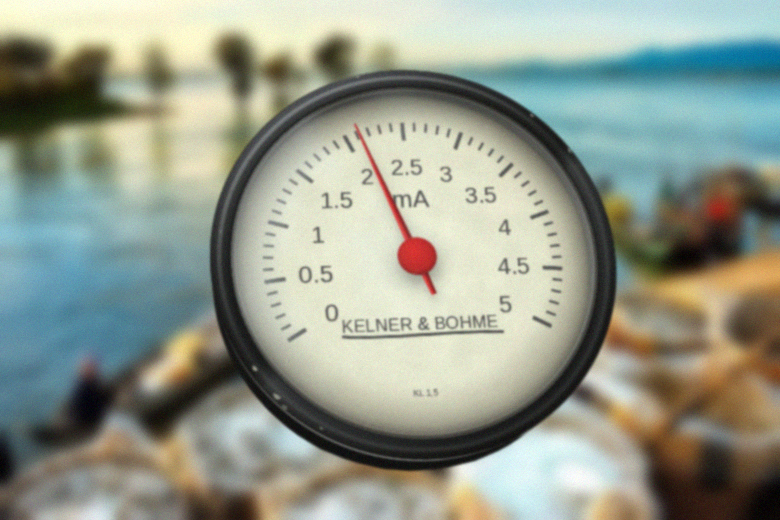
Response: 2.1 mA
